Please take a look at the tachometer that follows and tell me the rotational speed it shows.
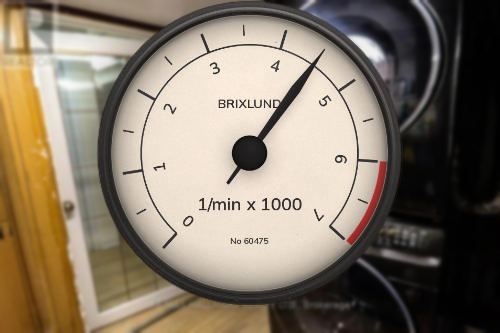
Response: 4500 rpm
